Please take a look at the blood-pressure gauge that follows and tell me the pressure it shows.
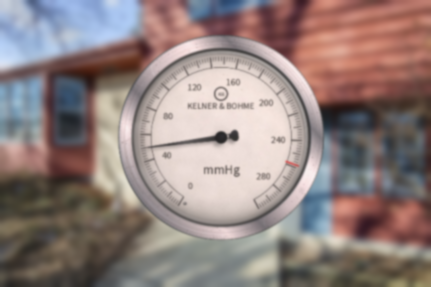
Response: 50 mmHg
